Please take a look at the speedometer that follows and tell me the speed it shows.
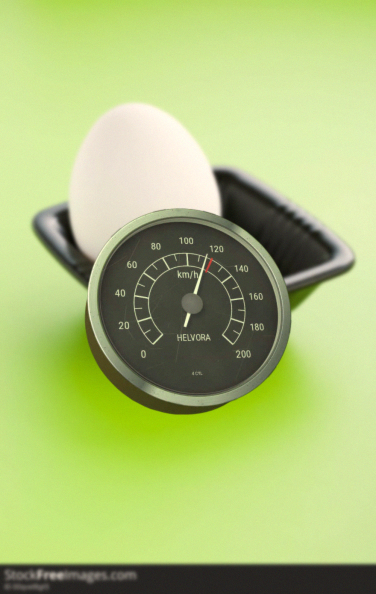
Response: 115 km/h
